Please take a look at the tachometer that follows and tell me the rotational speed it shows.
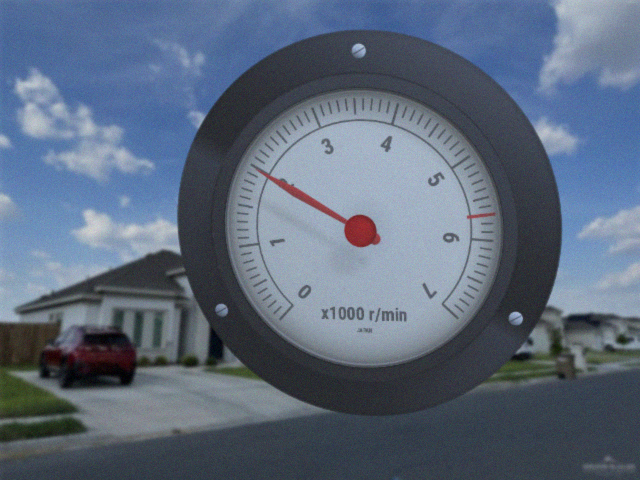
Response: 2000 rpm
